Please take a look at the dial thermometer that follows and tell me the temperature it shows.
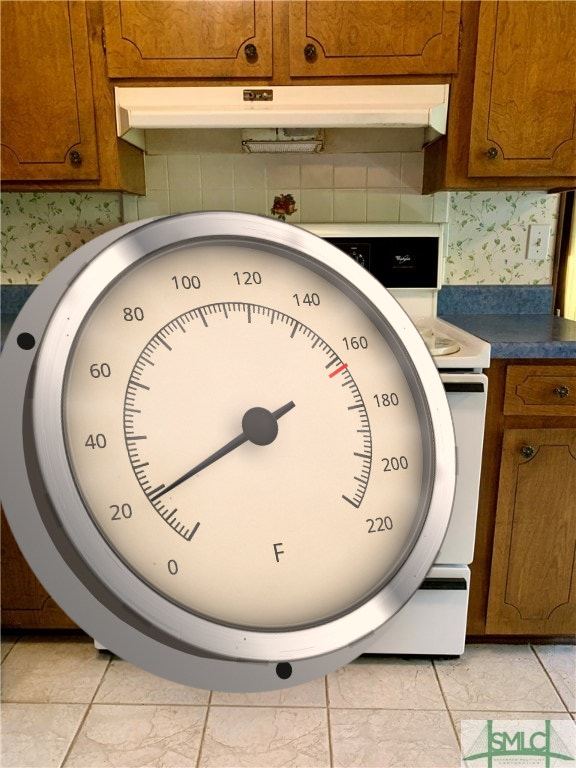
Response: 18 °F
